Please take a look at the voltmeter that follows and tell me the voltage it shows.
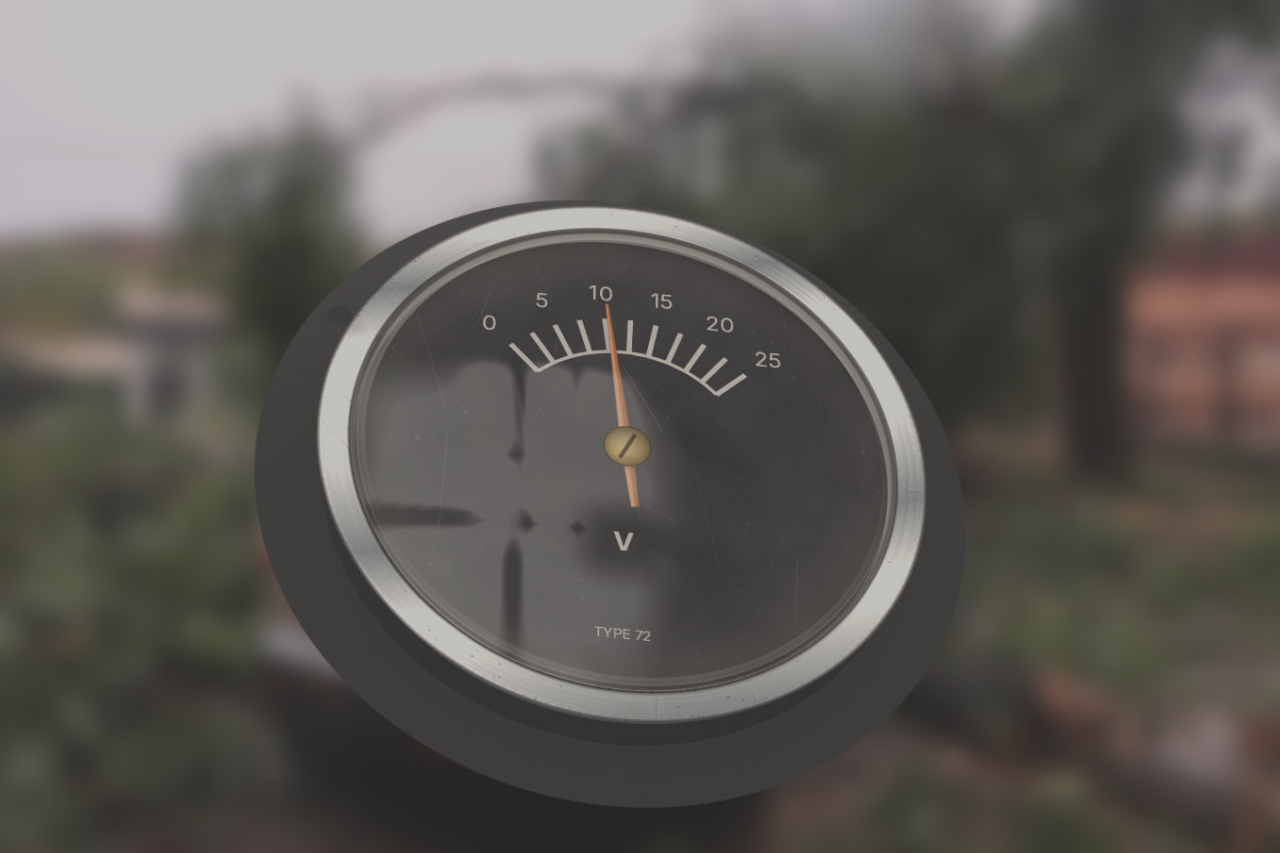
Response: 10 V
